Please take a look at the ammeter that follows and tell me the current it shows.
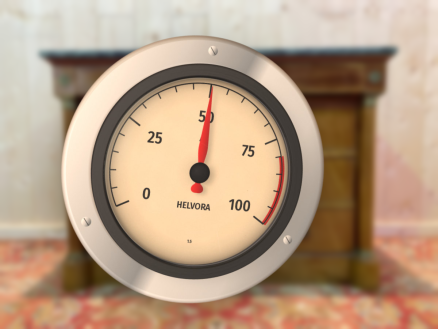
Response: 50 A
